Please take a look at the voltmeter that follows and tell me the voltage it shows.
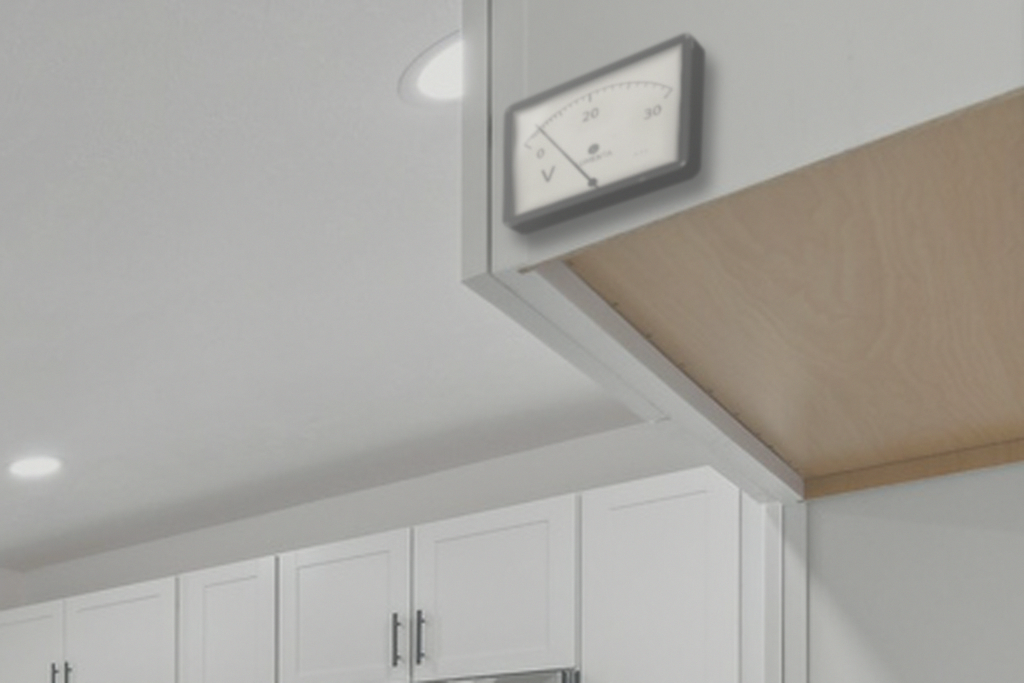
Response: 10 V
